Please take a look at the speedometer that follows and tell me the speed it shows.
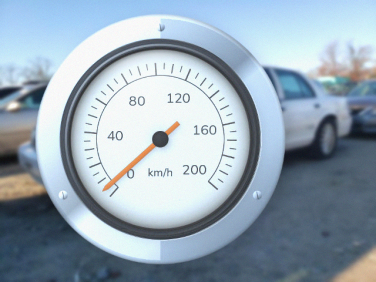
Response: 5 km/h
